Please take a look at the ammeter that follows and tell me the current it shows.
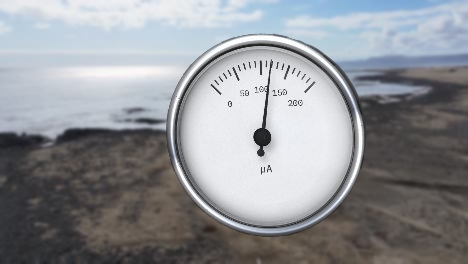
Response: 120 µA
